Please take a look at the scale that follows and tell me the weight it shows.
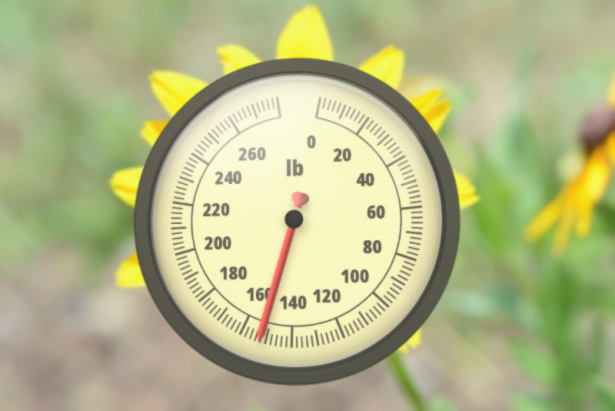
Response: 152 lb
